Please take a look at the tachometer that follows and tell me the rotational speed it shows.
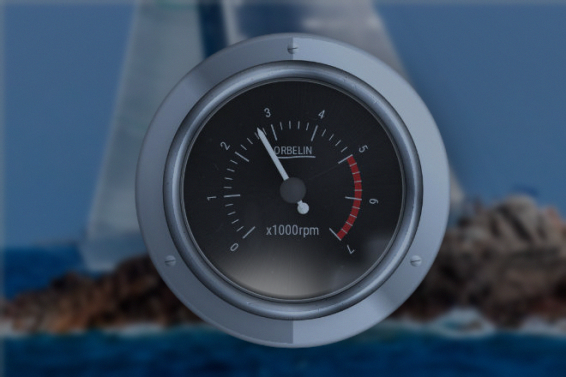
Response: 2700 rpm
